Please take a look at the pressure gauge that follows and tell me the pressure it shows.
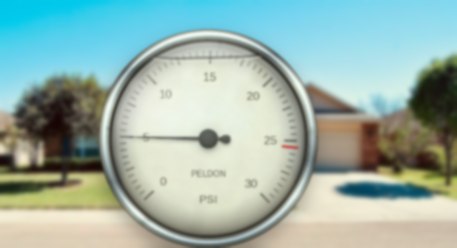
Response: 5 psi
